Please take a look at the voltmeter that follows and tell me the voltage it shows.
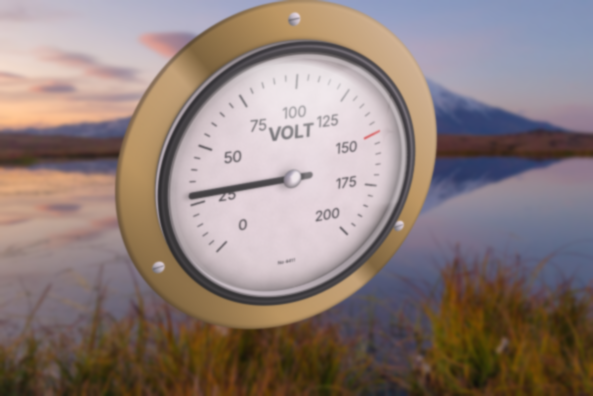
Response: 30 V
